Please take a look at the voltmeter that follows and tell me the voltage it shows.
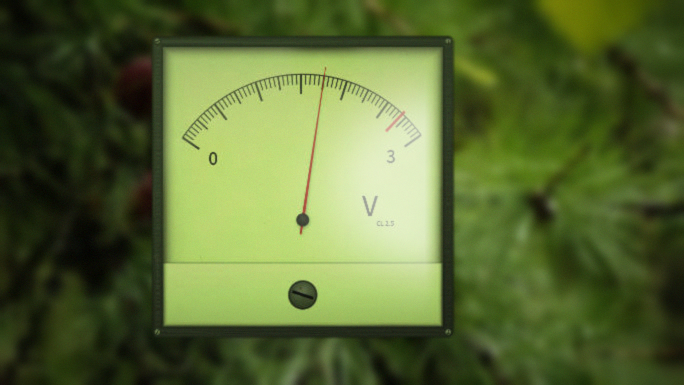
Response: 1.75 V
